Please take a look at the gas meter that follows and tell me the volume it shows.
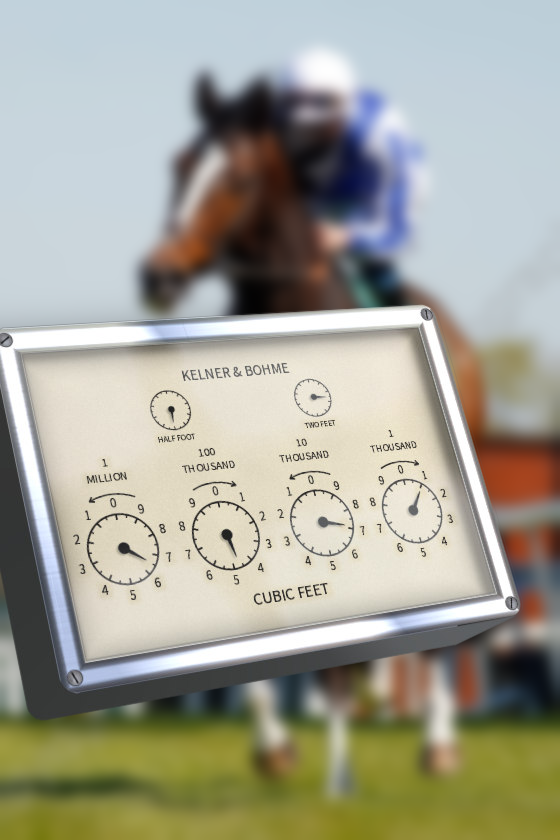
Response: 647100 ft³
